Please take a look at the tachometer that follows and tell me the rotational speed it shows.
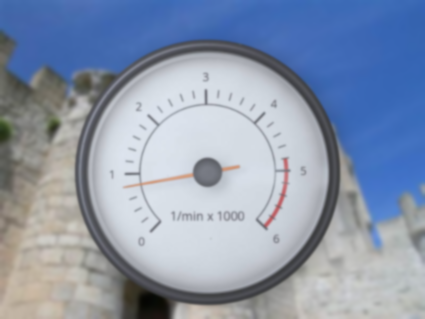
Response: 800 rpm
